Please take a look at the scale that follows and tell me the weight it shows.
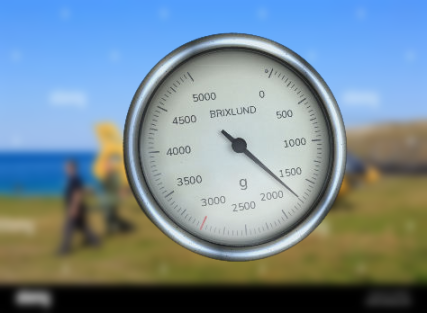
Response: 1750 g
